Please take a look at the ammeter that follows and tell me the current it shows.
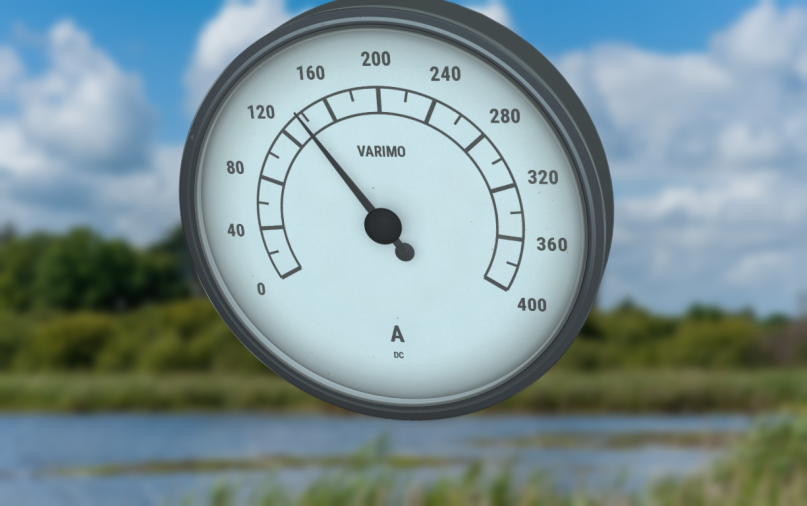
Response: 140 A
